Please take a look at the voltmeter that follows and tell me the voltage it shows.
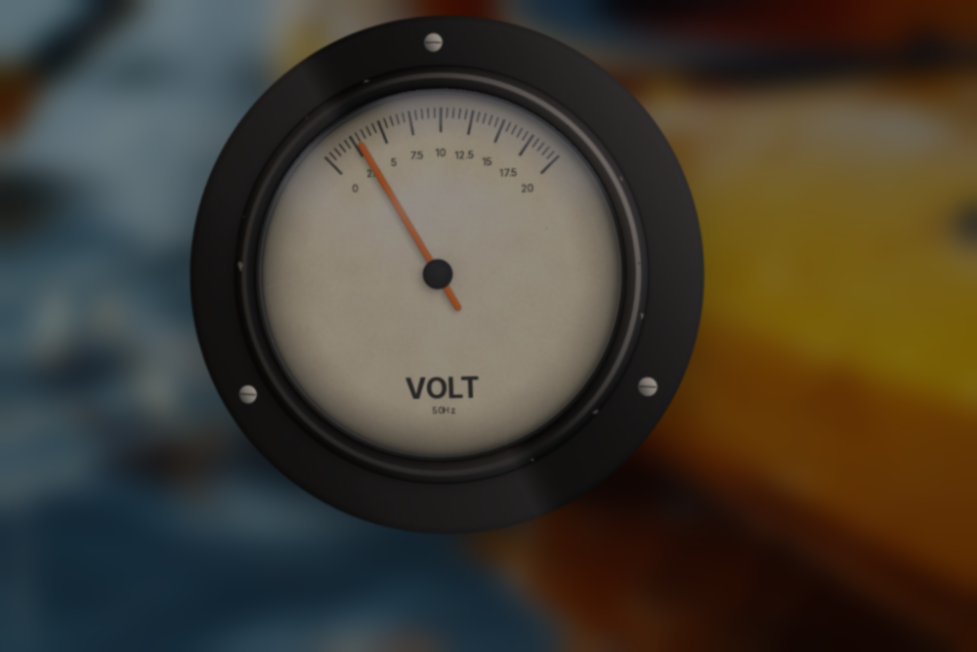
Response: 3 V
